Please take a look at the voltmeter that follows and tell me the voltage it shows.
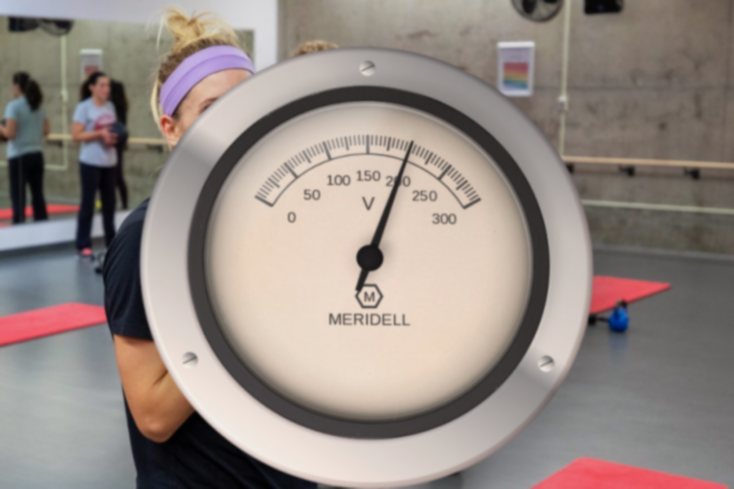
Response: 200 V
